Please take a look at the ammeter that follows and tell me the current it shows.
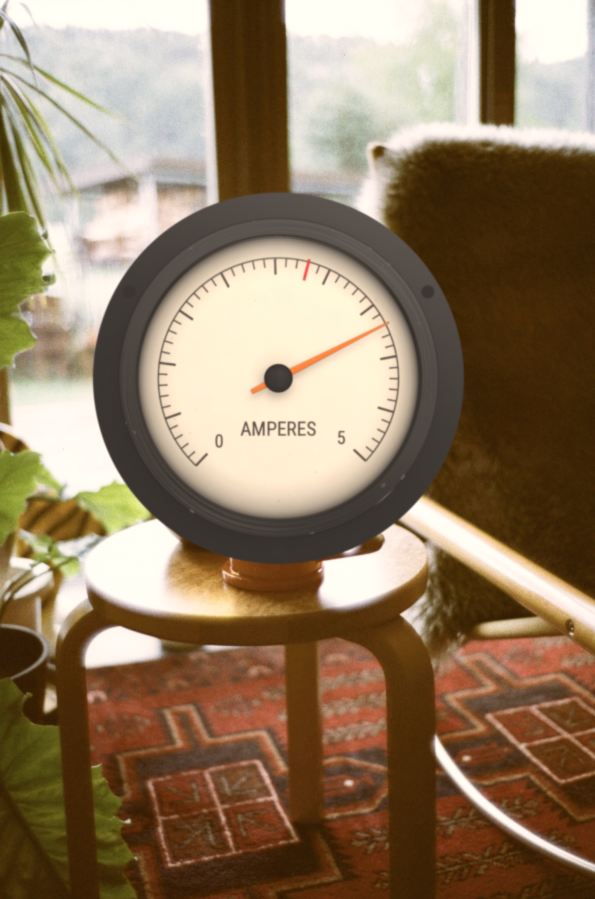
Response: 3.7 A
